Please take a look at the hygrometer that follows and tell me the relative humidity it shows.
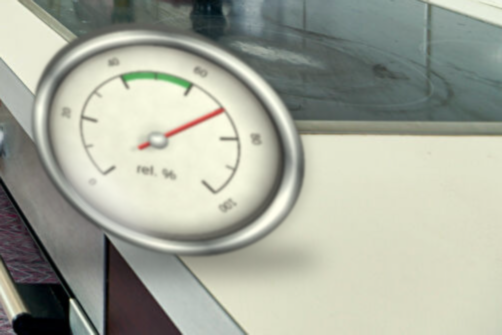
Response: 70 %
